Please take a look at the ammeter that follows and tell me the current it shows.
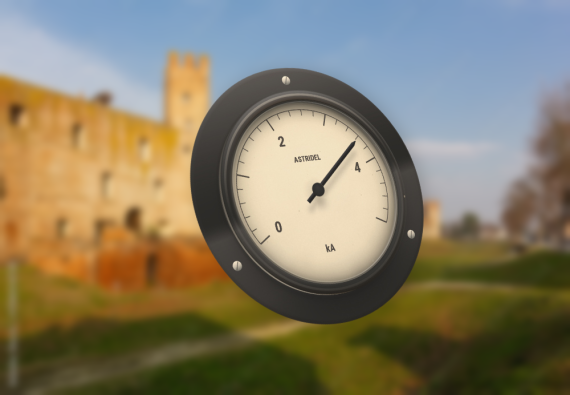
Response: 3.6 kA
